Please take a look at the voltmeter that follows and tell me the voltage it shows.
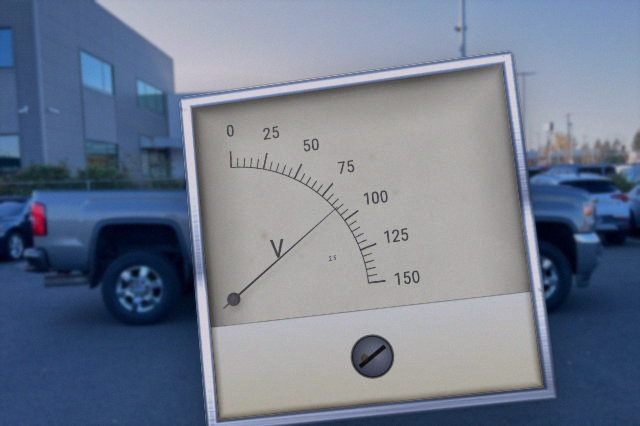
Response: 90 V
